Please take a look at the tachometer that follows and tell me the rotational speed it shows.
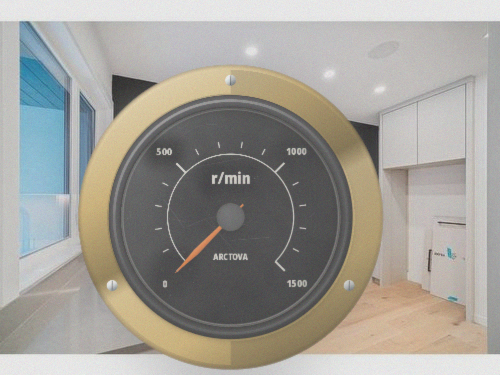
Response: 0 rpm
